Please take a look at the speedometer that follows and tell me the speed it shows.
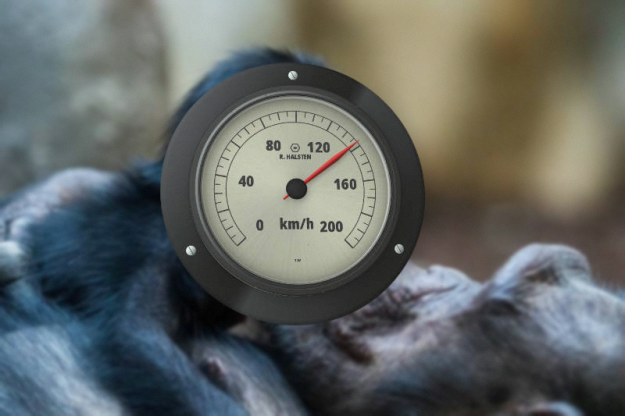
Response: 137.5 km/h
